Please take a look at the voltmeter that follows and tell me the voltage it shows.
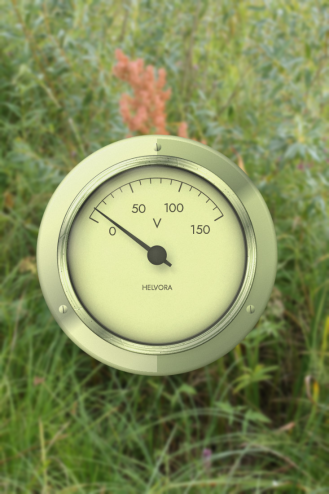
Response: 10 V
